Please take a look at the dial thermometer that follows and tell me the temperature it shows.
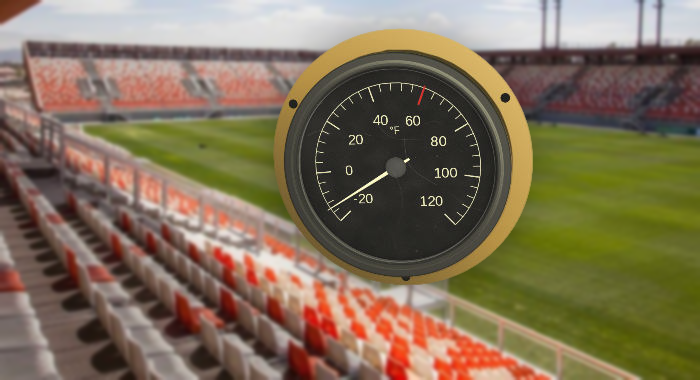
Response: -14 °F
